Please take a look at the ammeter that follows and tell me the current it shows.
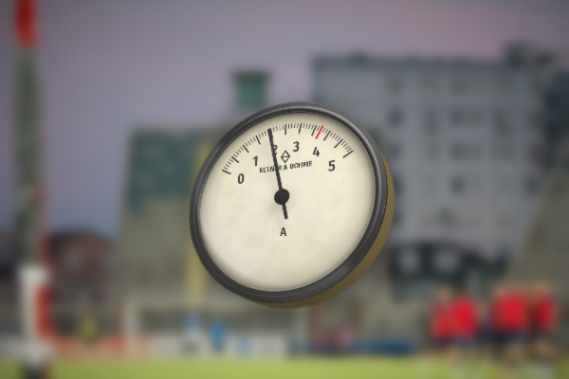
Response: 2 A
